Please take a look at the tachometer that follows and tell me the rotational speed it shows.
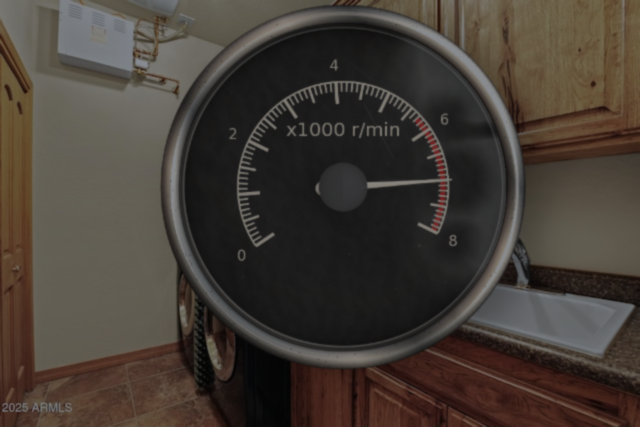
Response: 7000 rpm
